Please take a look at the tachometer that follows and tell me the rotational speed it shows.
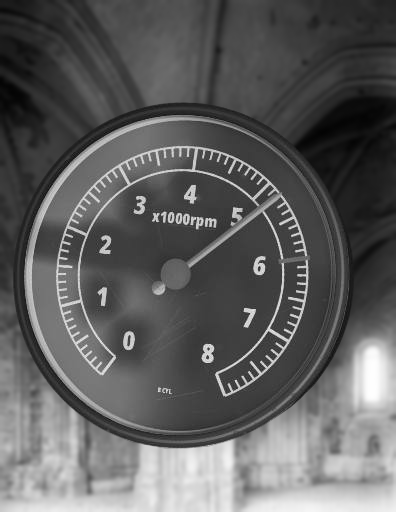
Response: 5200 rpm
